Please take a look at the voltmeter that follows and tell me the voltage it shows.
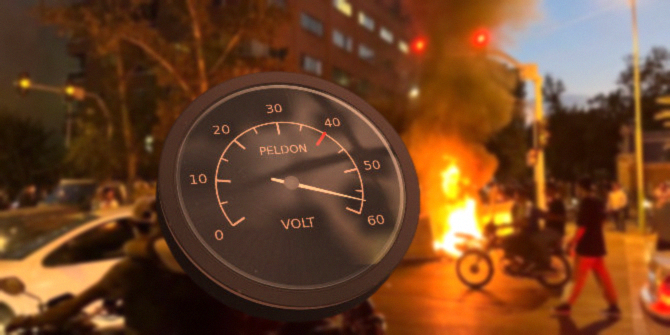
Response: 57.5 V
